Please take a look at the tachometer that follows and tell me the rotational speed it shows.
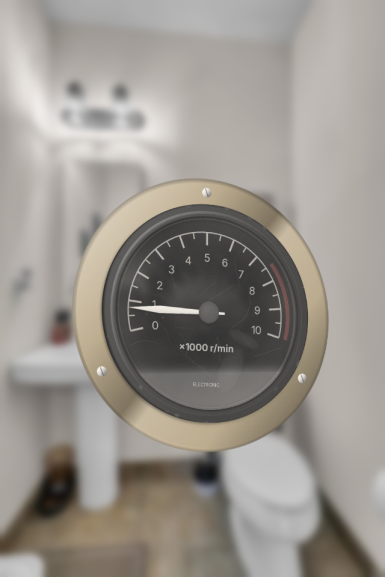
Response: 750 rpm
